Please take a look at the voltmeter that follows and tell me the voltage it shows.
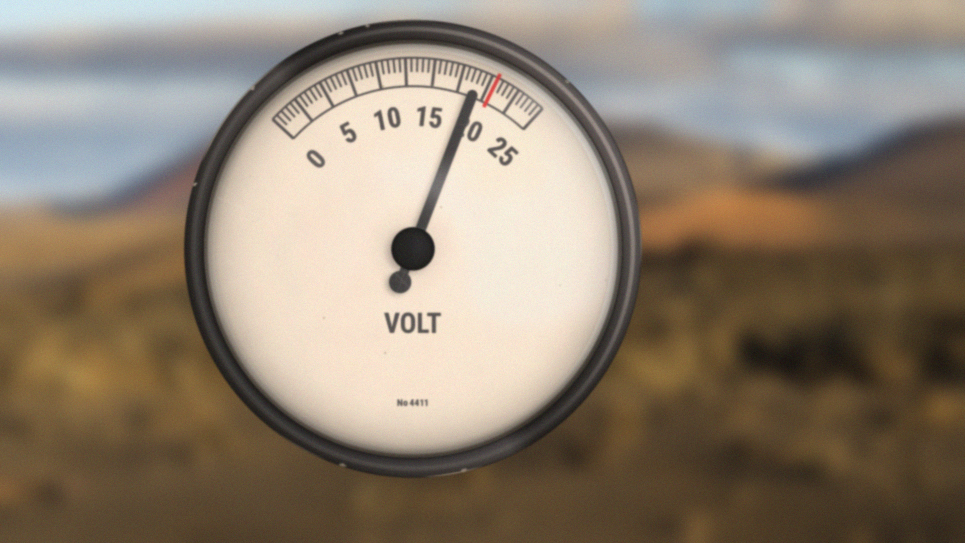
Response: 19 V
